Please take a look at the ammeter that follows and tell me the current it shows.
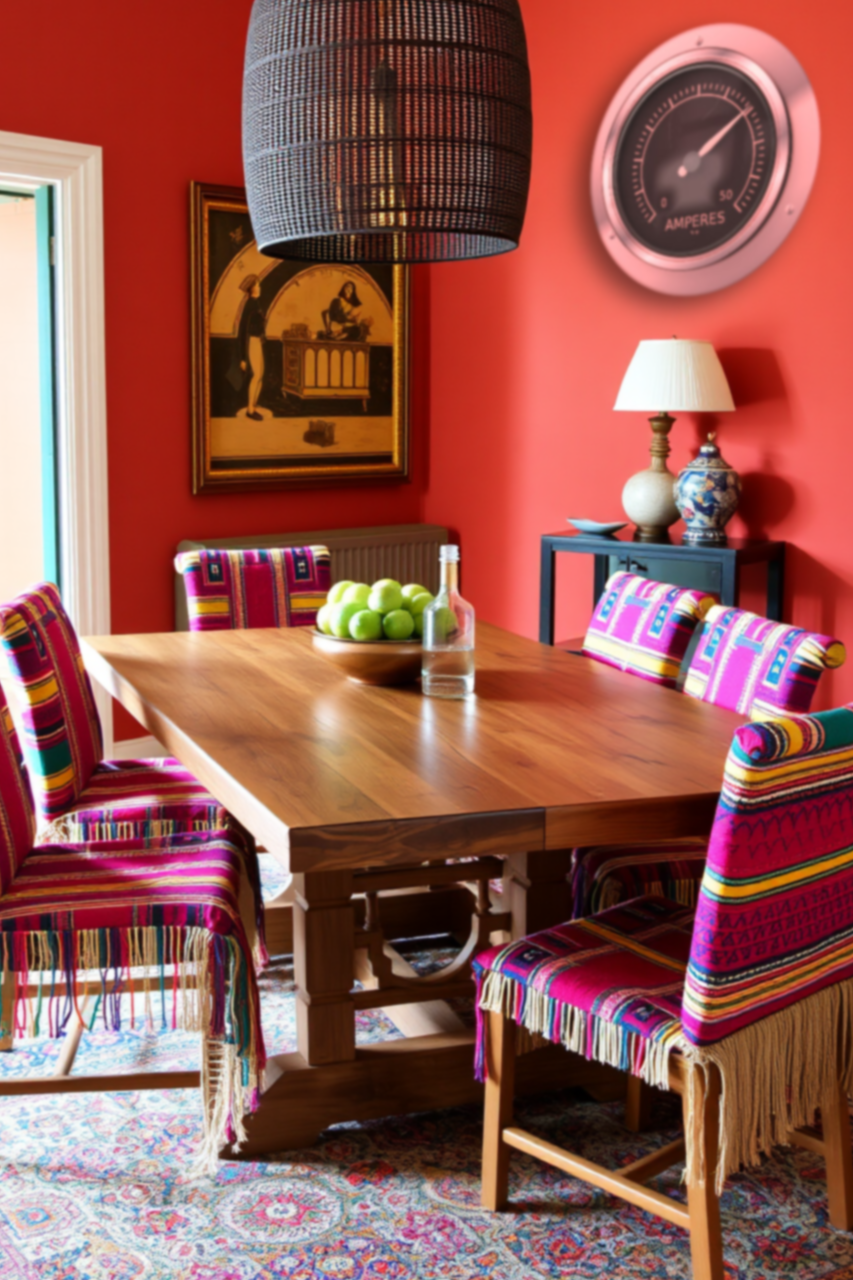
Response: 35 A
